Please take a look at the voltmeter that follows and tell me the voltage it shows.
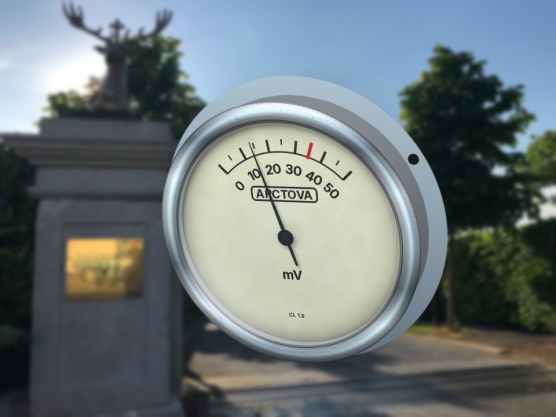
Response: 15 mV
